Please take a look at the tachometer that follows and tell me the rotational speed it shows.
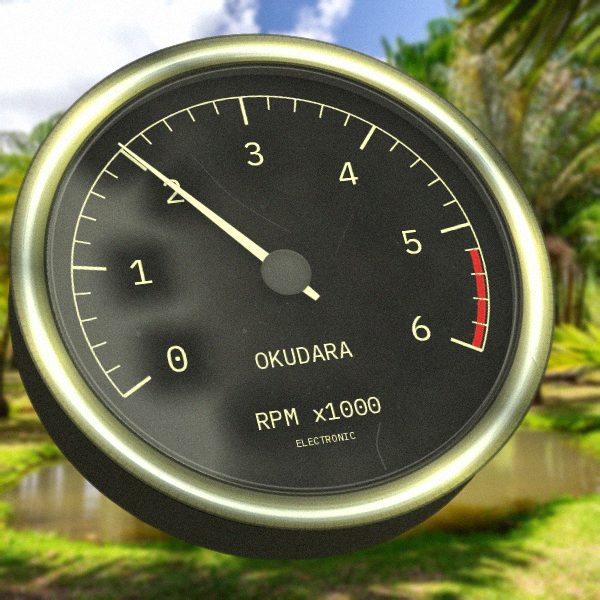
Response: 2000 rpm
